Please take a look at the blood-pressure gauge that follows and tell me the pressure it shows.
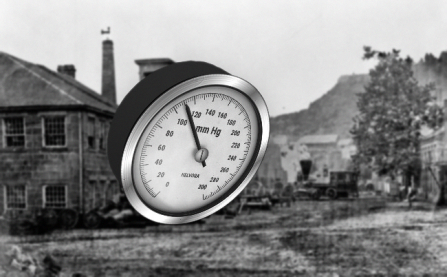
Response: 110 mmHg
